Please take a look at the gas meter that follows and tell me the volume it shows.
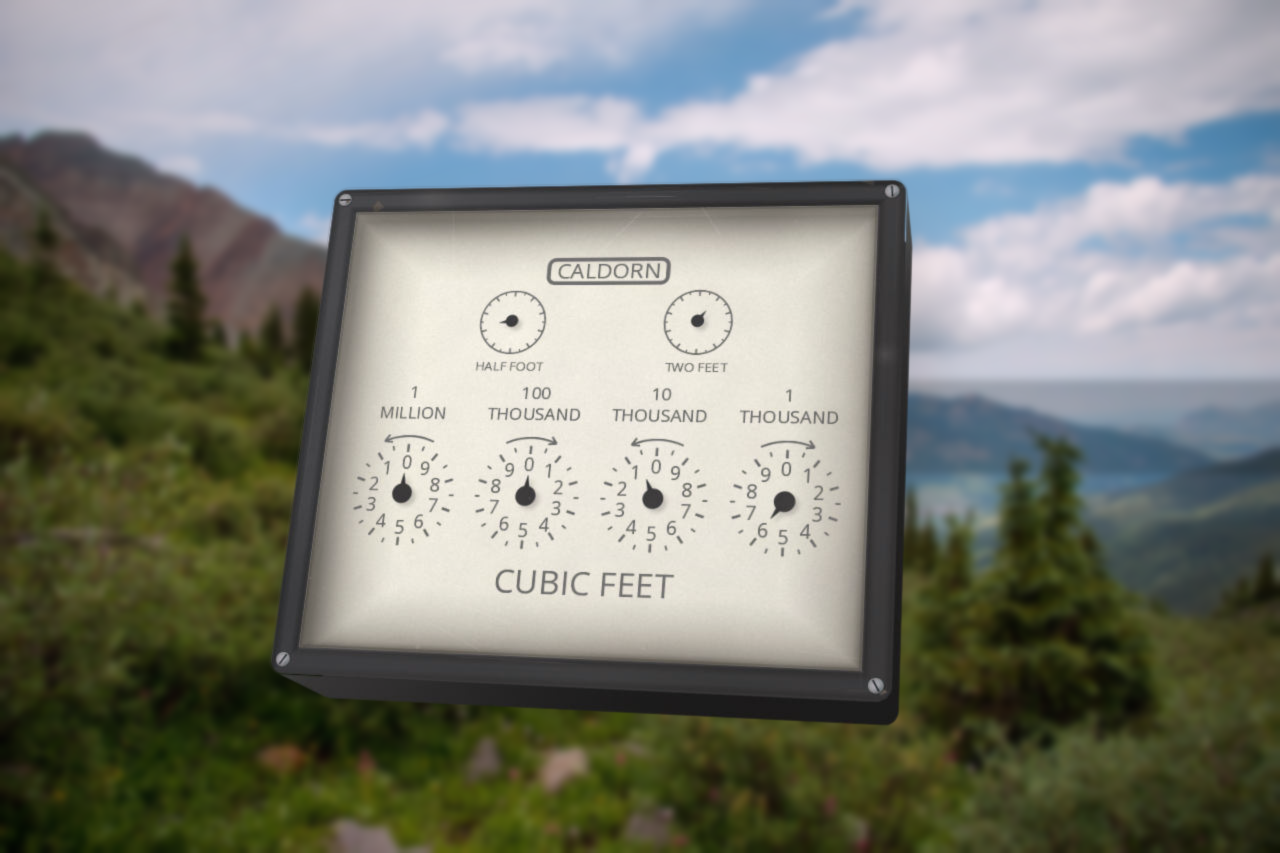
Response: 600 ft³
